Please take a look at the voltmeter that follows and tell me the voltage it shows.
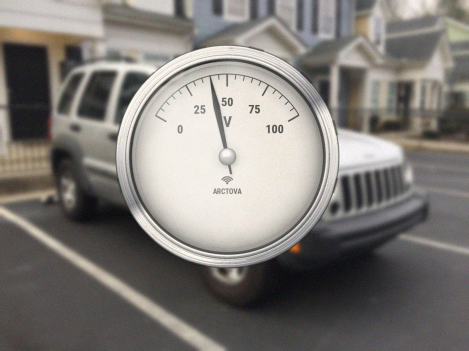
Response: 40 V
